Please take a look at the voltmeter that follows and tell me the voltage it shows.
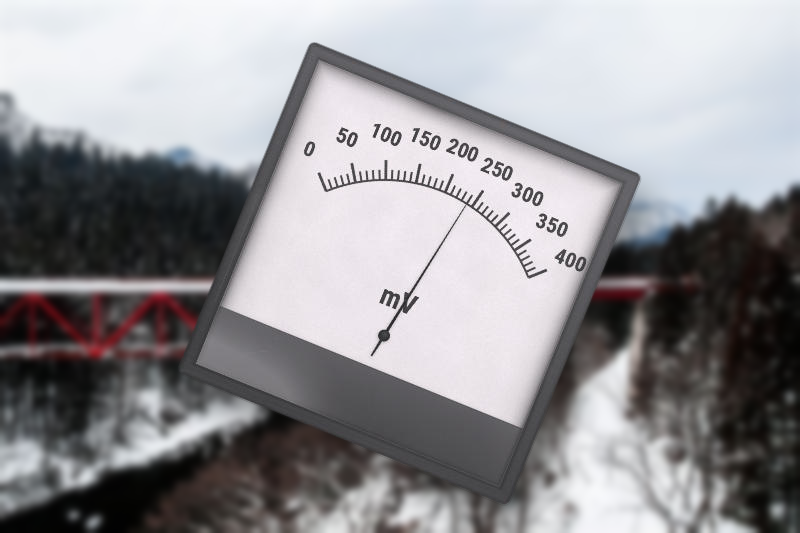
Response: 240 mV
